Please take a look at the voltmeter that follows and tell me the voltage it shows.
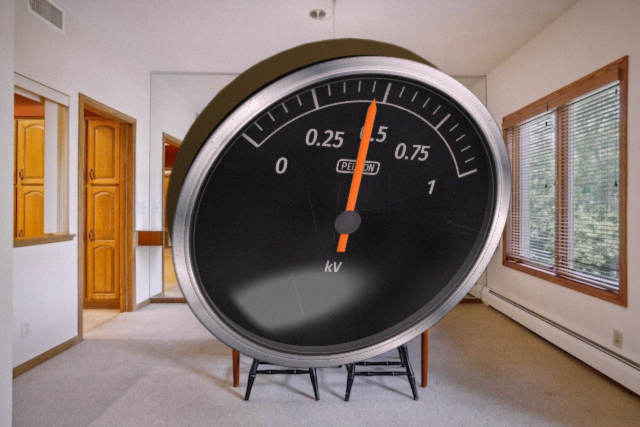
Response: 0.45 kV
